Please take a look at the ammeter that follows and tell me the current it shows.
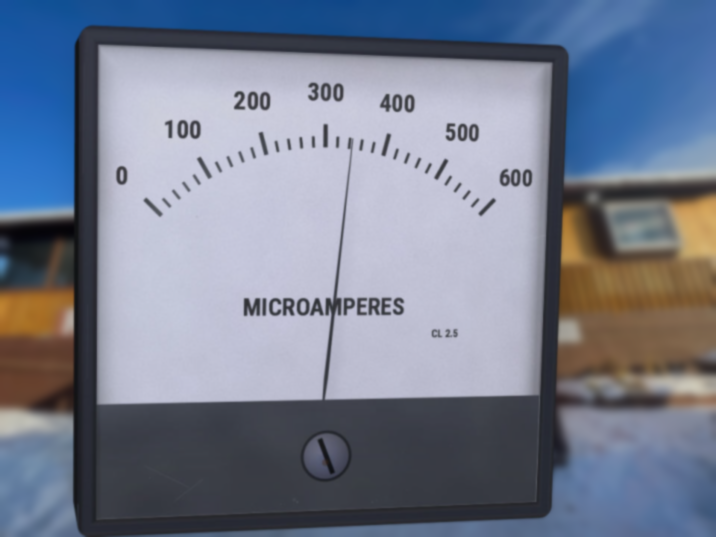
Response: 340 µA
